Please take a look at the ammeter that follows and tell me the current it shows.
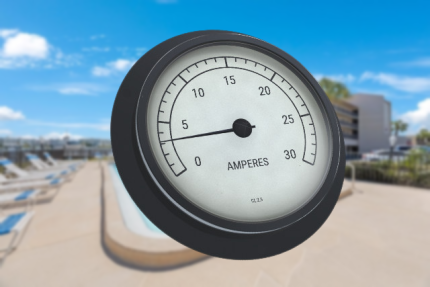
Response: 3 A
